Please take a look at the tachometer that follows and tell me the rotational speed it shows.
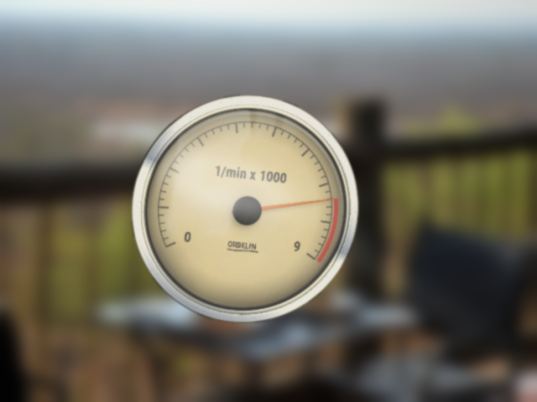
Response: 7400 rpm
